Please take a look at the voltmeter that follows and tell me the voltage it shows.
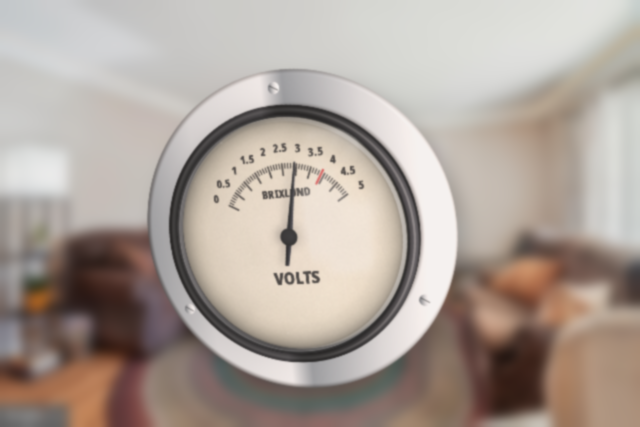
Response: 3 V
